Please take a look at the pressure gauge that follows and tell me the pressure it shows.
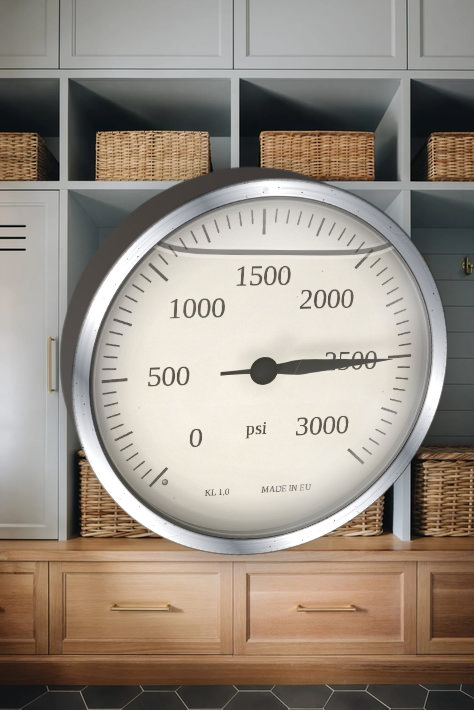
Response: 2500 psi
